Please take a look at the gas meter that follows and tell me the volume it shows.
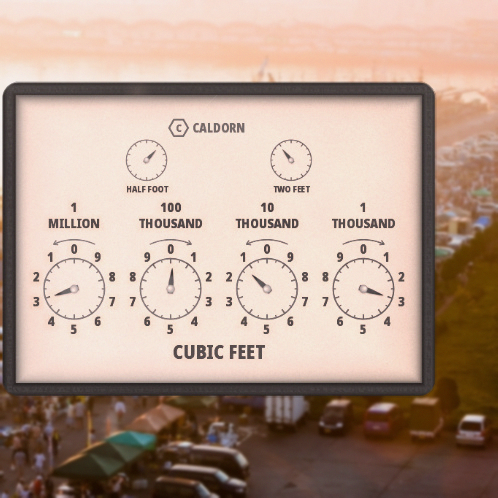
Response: 301300 ft³
